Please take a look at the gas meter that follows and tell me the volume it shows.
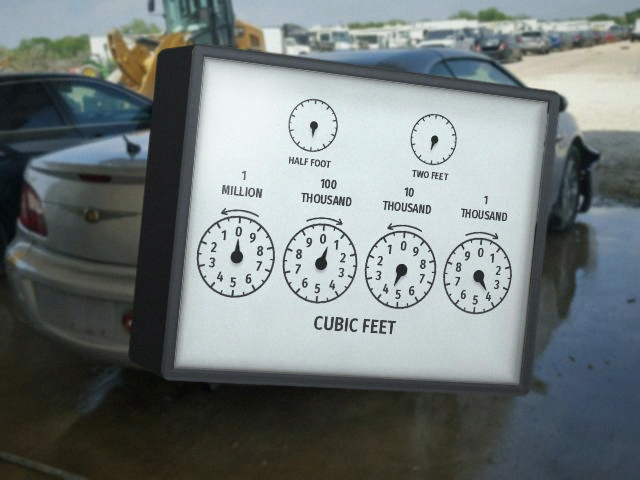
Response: 4400 ft³
